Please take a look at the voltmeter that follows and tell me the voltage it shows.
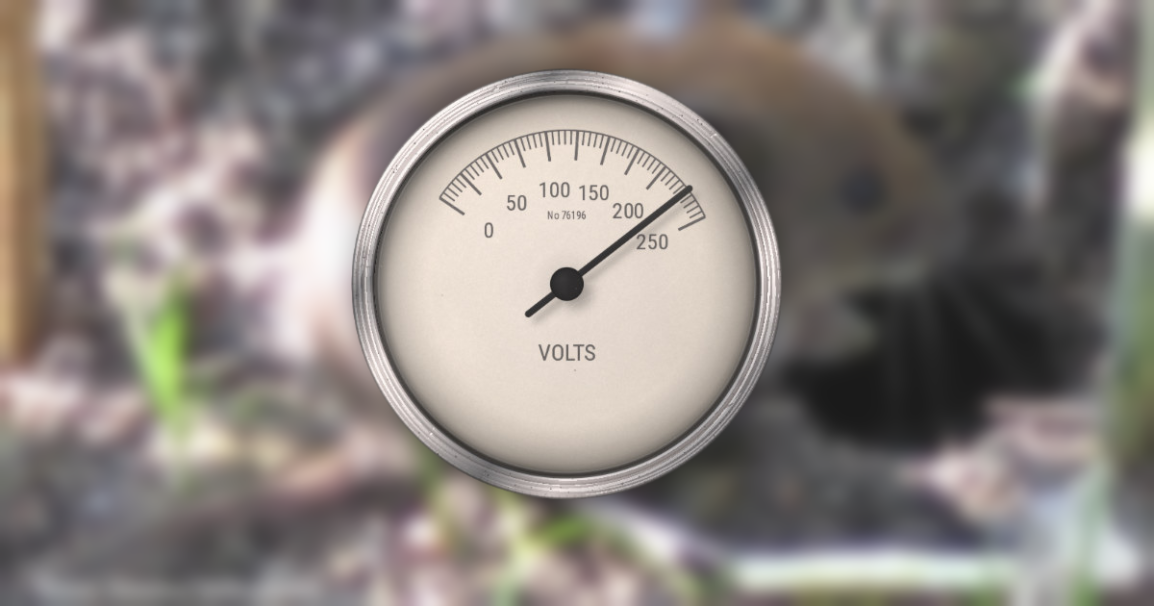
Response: 225 V
